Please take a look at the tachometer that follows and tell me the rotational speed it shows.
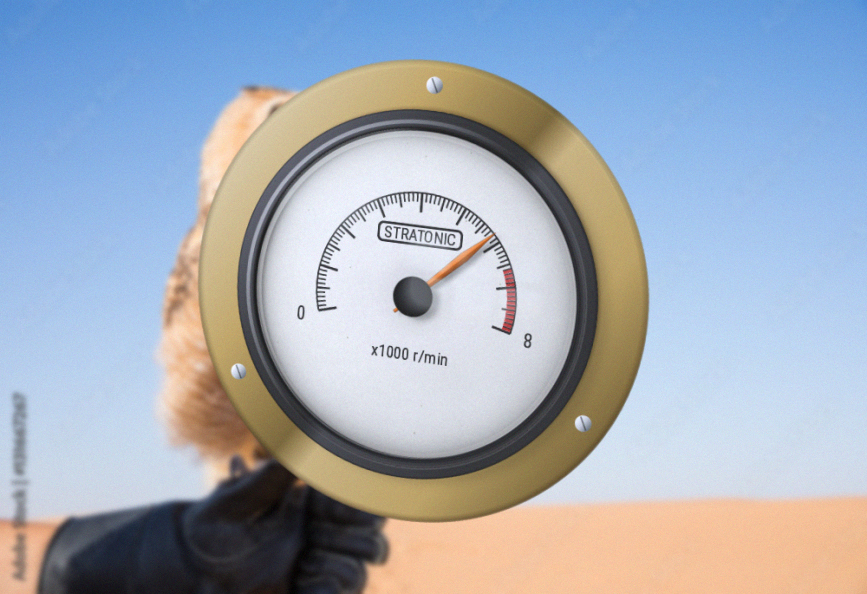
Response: 5800 rpm
